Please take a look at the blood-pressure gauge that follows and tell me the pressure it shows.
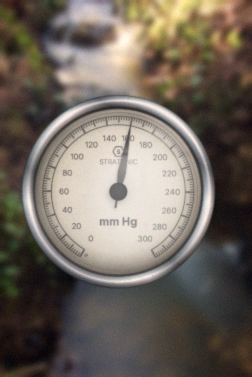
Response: 160 mmHg
